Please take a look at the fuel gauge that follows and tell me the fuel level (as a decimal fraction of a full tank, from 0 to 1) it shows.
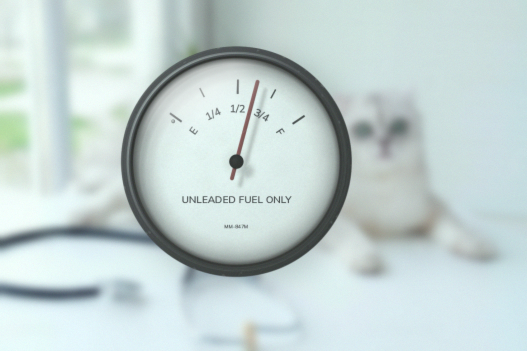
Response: 0.625
